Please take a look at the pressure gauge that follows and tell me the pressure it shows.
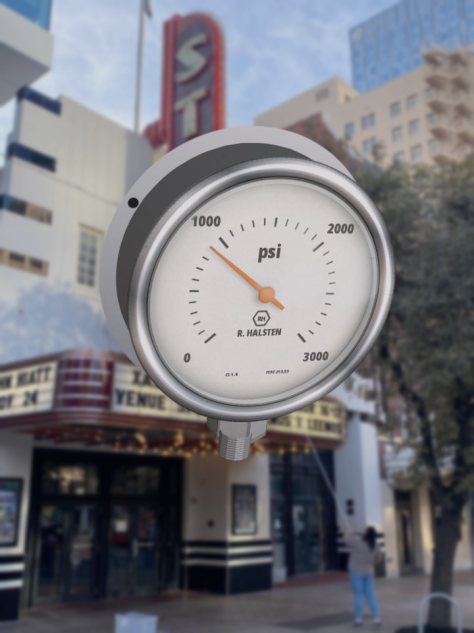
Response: 900 psi
